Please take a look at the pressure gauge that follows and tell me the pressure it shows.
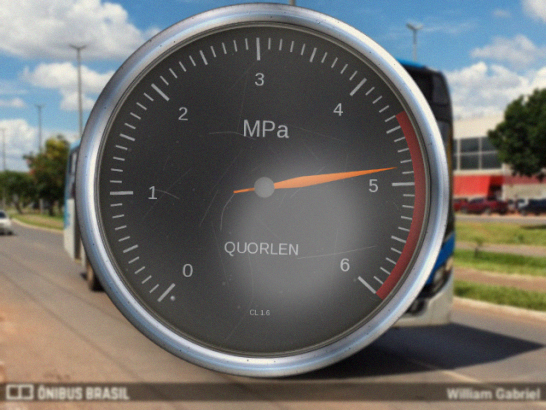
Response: 4.85 MPa
